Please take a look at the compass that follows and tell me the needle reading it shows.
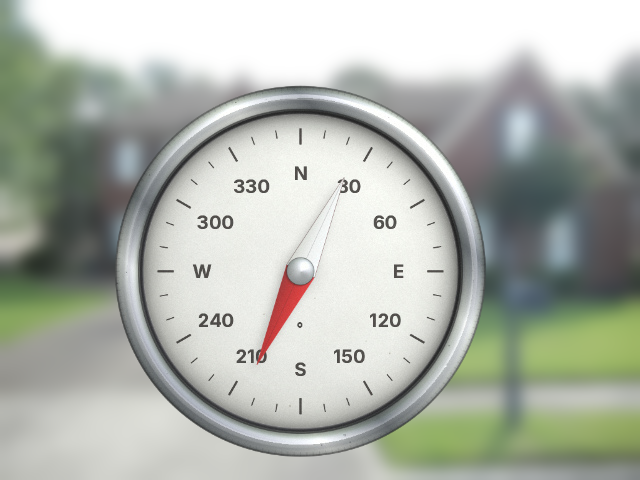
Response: 205 °
